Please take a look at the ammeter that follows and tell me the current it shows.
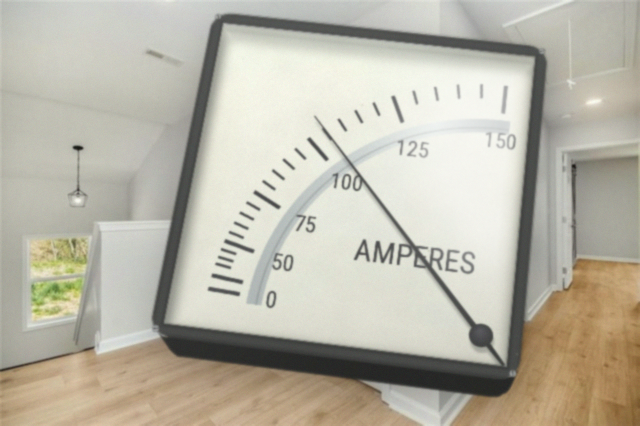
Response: 105 A
